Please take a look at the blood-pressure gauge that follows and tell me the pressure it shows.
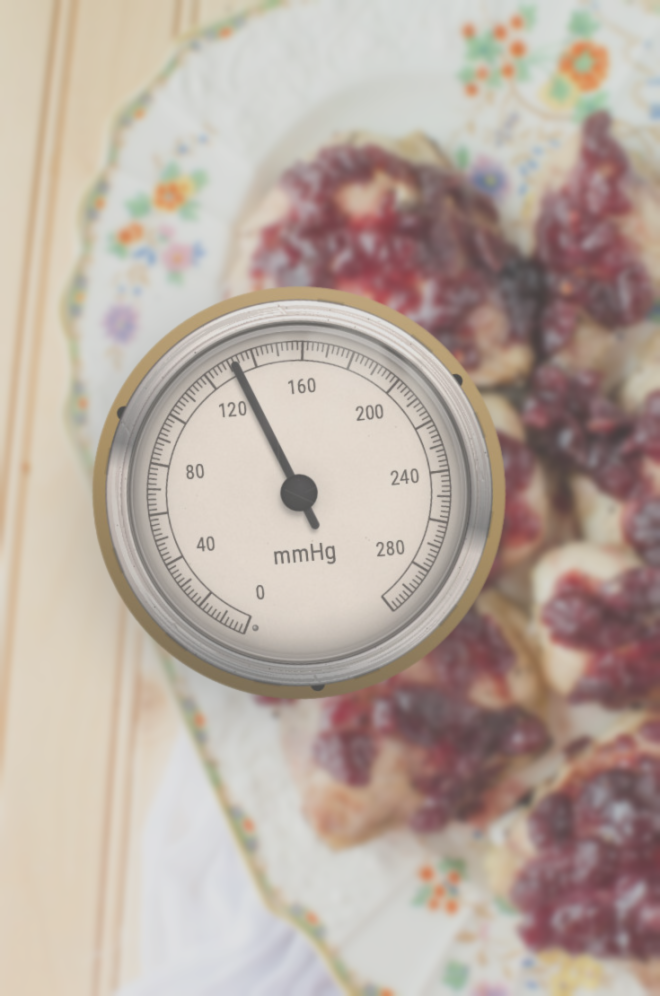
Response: 132 mmHg
